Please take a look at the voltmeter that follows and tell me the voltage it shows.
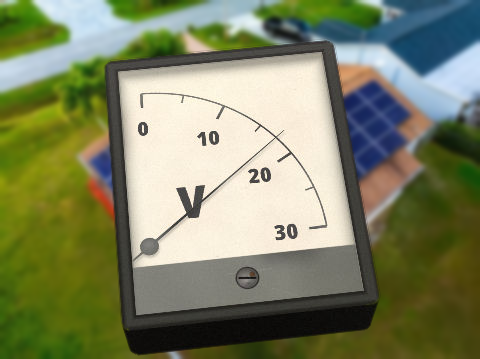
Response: 17.5 V
